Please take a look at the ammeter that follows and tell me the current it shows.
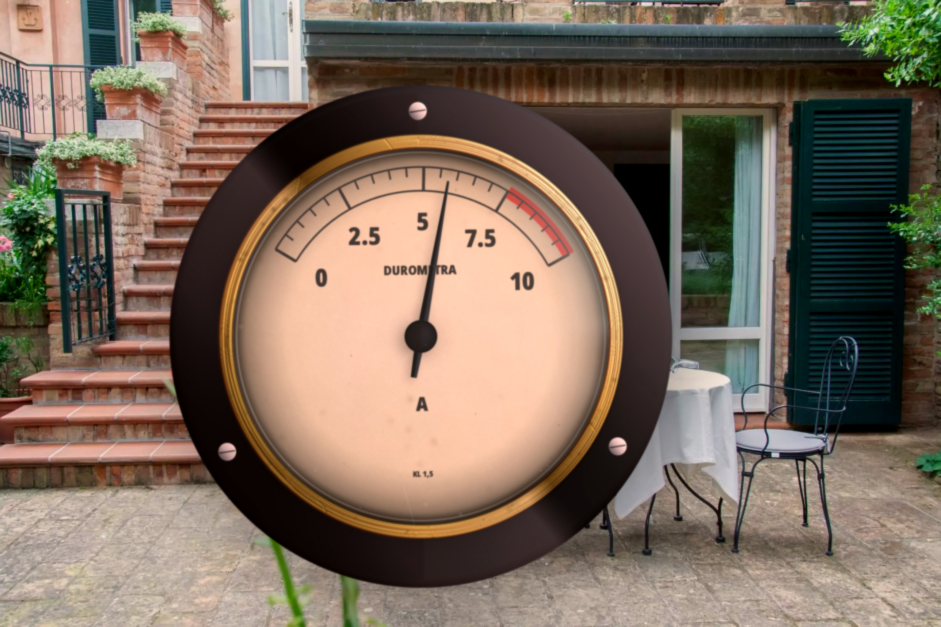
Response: 5.75 A
